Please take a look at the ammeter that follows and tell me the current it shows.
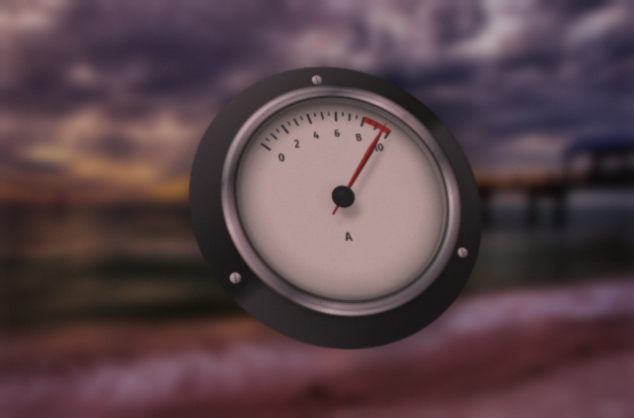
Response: 9.5 A
